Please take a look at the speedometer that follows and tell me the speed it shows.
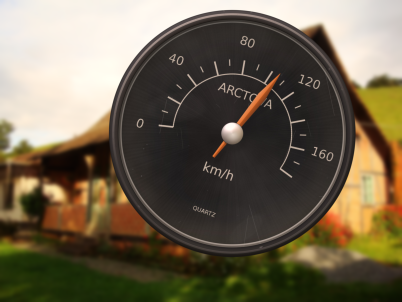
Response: 105 km/h
